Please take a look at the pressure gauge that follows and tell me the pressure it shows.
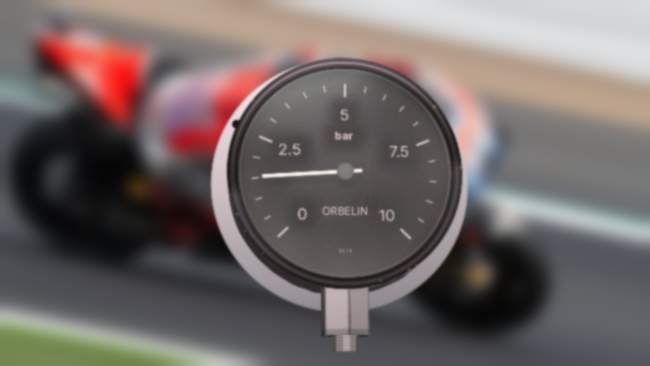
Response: 1.5 bar
